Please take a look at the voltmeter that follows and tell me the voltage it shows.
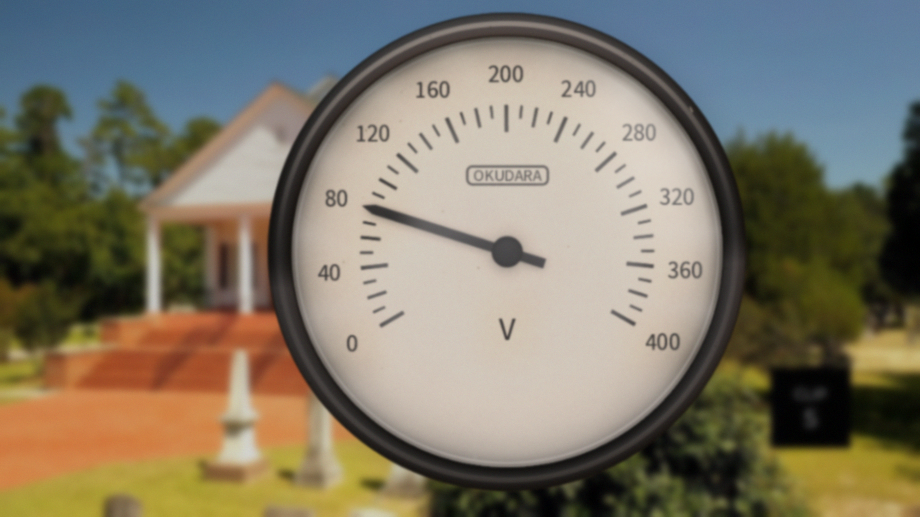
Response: 80 V
